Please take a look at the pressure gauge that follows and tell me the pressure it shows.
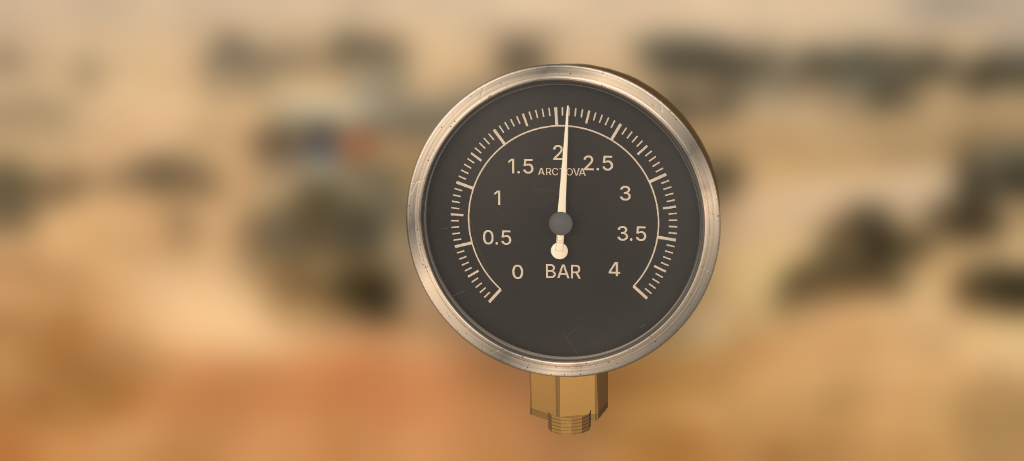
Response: 2.1 bar
